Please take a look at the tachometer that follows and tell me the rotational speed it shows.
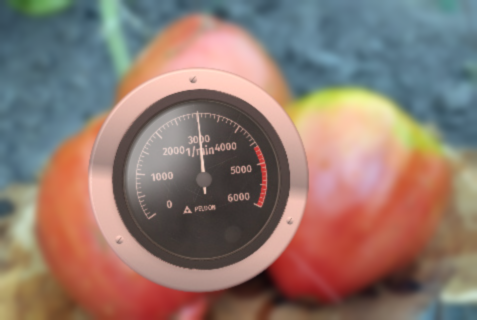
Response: 3000 rpm
